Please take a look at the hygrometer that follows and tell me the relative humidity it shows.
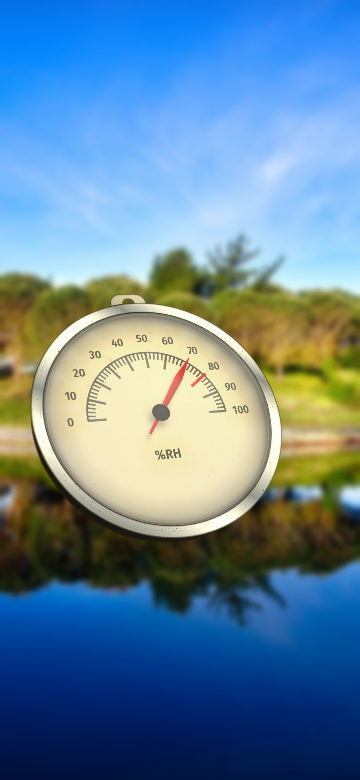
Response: 70 %
